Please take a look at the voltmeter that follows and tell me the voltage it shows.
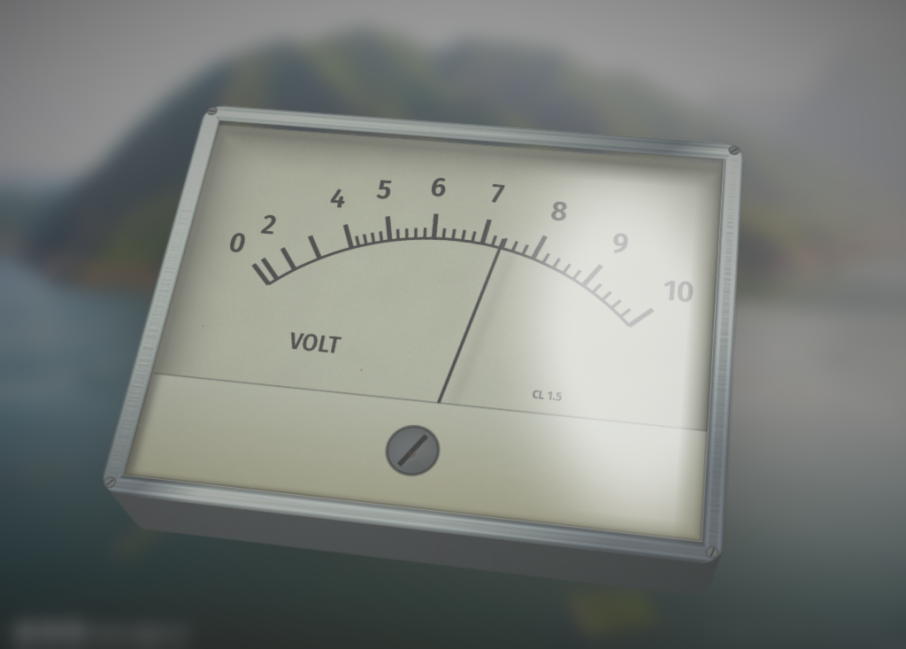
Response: 7.4 V
